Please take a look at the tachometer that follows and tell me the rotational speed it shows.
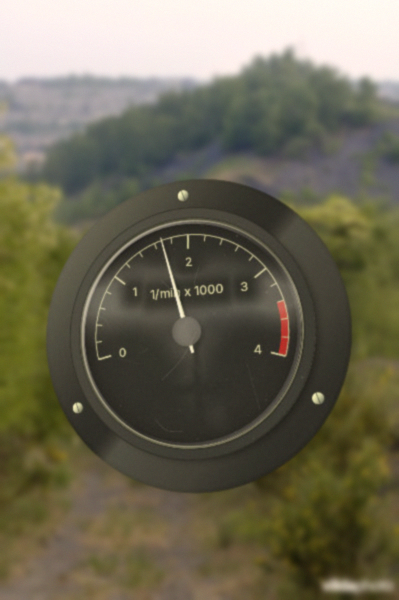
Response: 1700 rpm
